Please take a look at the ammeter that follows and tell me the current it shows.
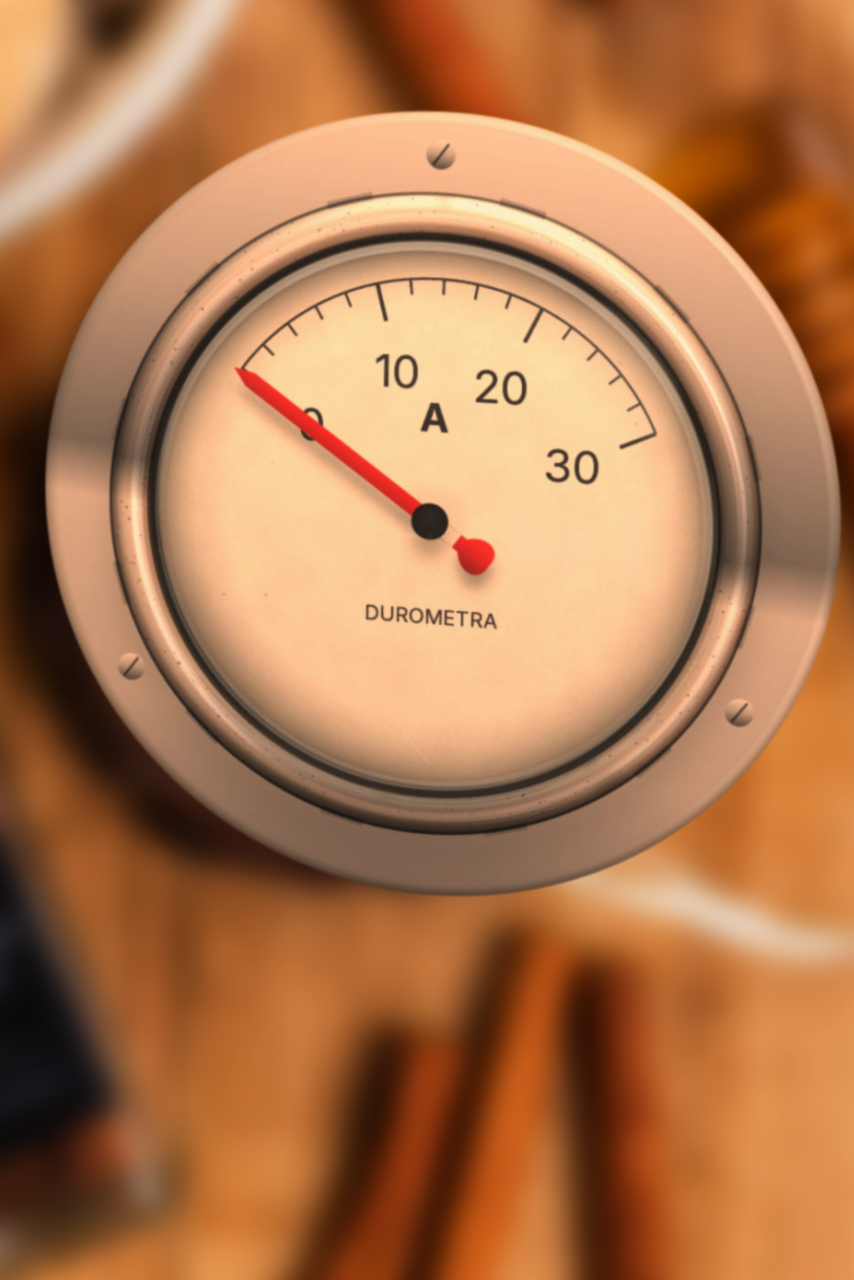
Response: 0 A
